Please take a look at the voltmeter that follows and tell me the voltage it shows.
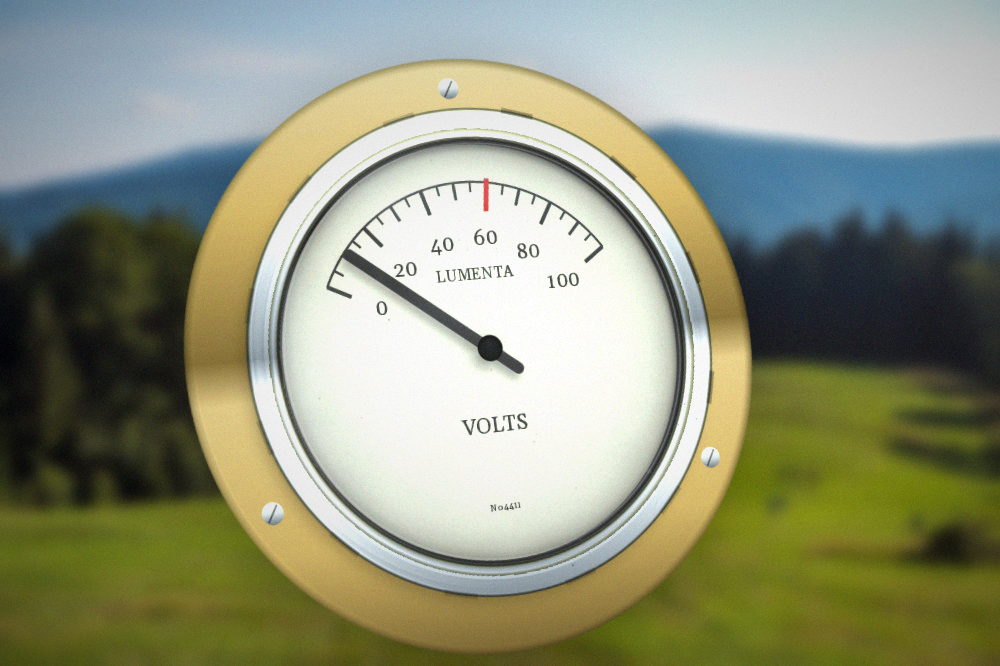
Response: 10 V
